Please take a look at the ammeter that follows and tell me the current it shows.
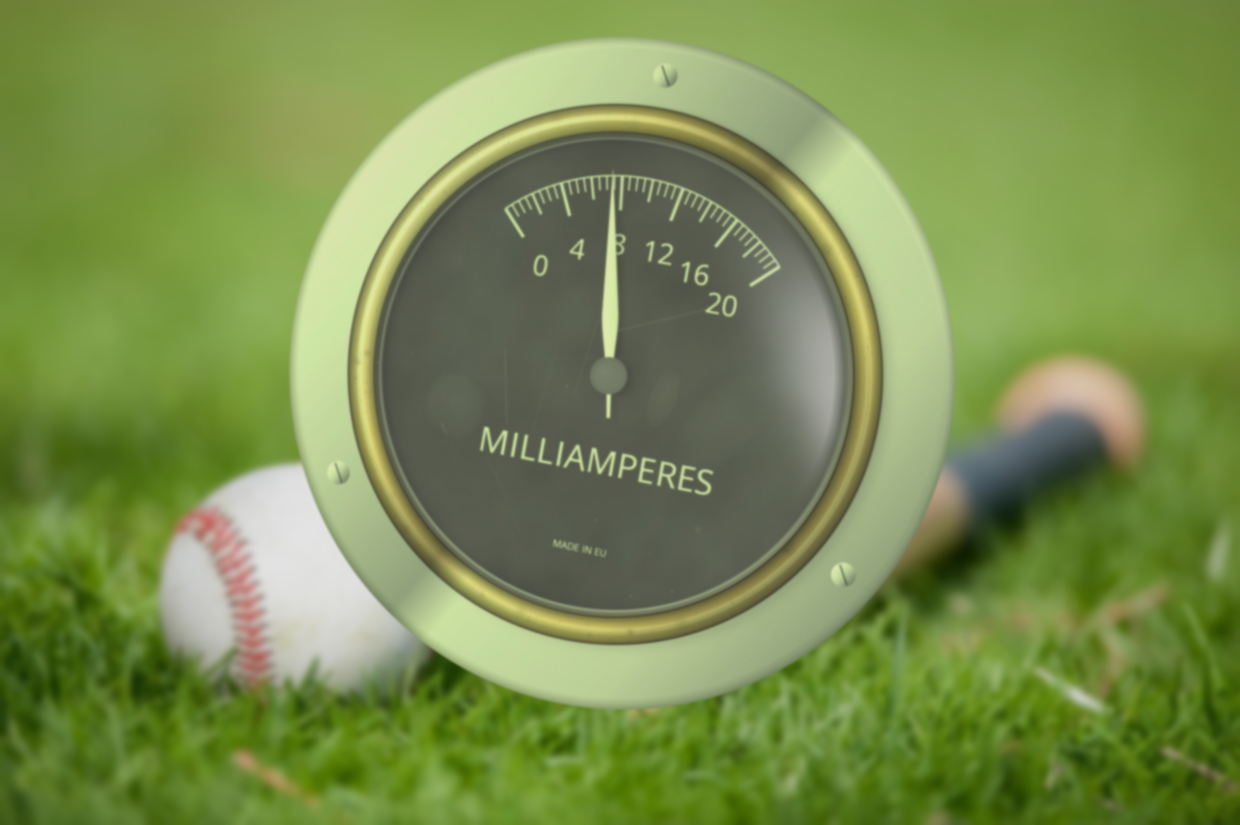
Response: 7.5 mA
